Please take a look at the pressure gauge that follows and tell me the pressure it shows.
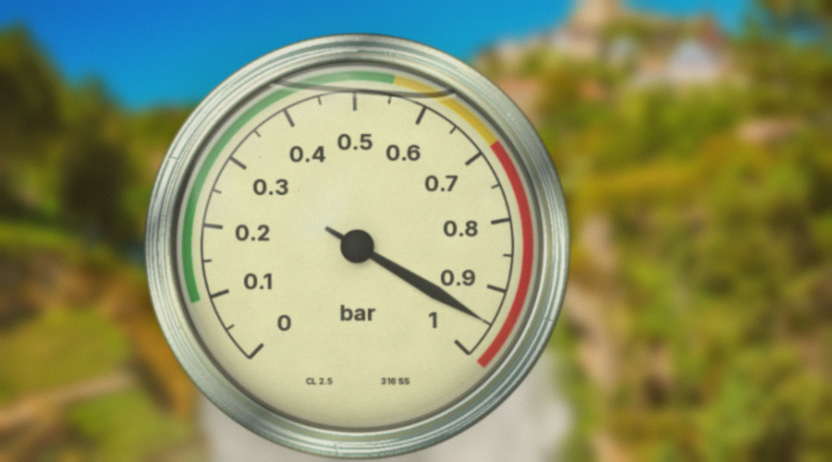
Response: 0.95 bar
